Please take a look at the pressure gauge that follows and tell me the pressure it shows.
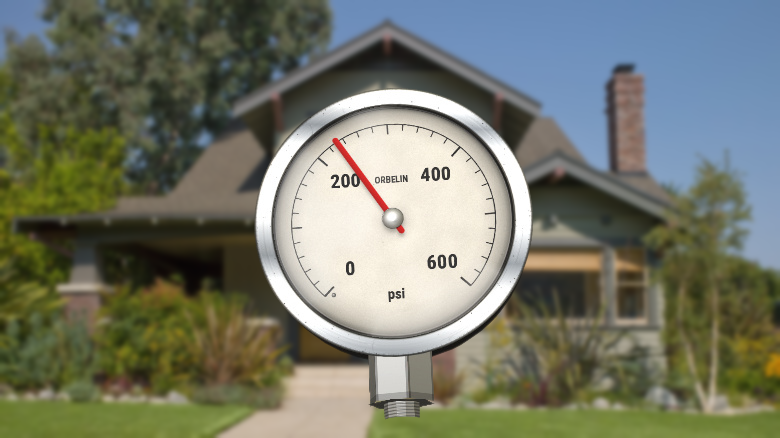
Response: 230 psi
